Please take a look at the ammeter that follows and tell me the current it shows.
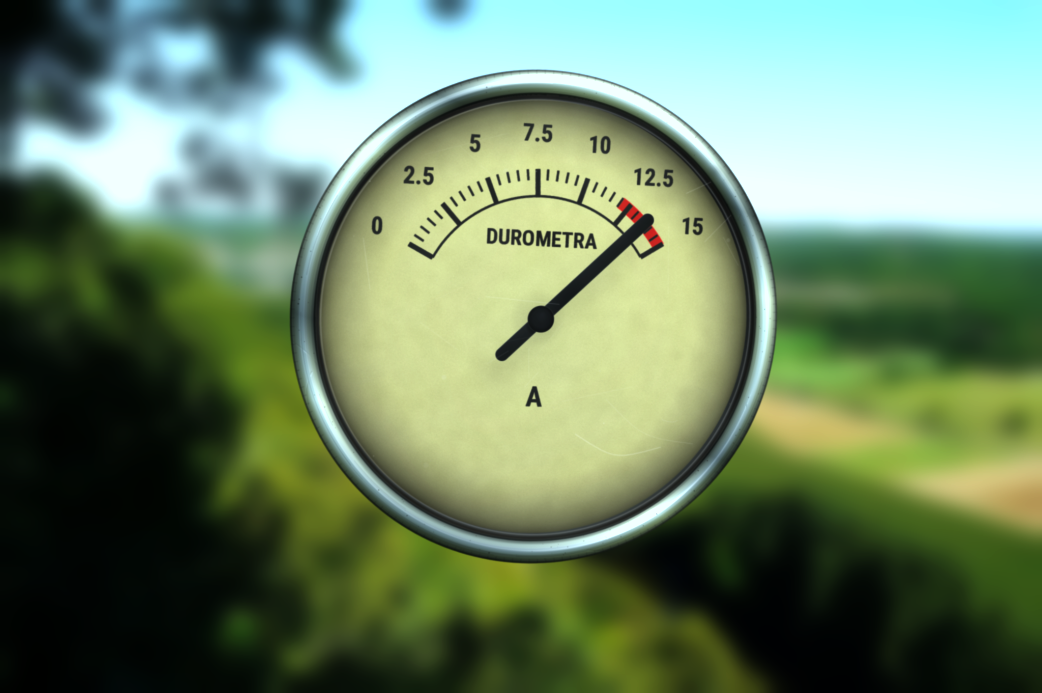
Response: 13.5 A
